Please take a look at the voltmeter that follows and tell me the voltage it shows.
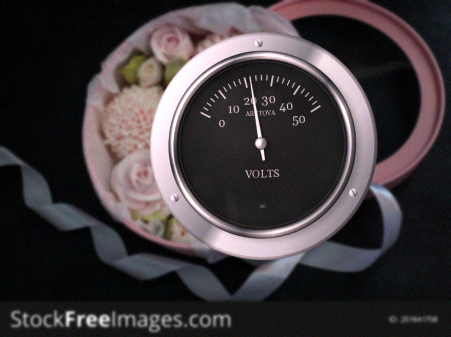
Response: 22 V
